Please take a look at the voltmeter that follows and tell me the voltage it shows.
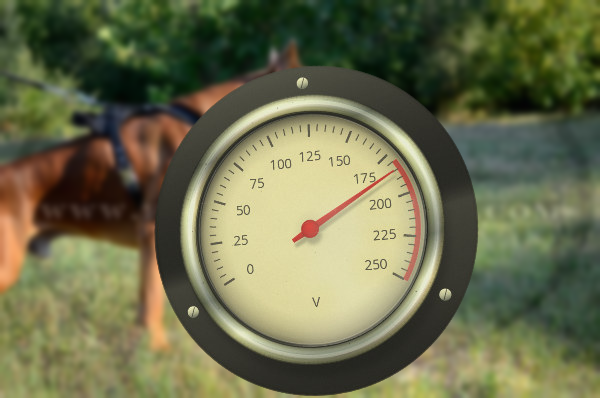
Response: 185 V
